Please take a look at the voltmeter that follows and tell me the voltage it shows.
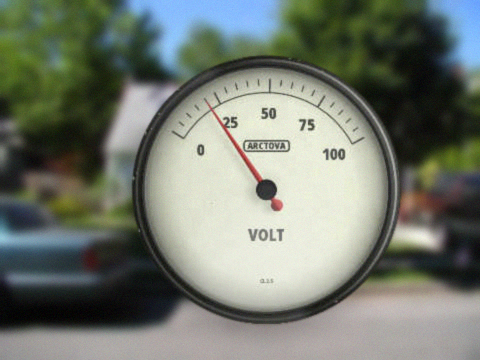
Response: 20 V
